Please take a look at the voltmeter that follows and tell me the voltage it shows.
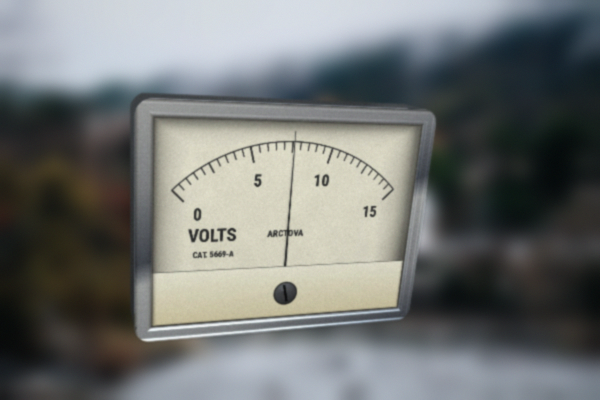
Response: 7.5 V
